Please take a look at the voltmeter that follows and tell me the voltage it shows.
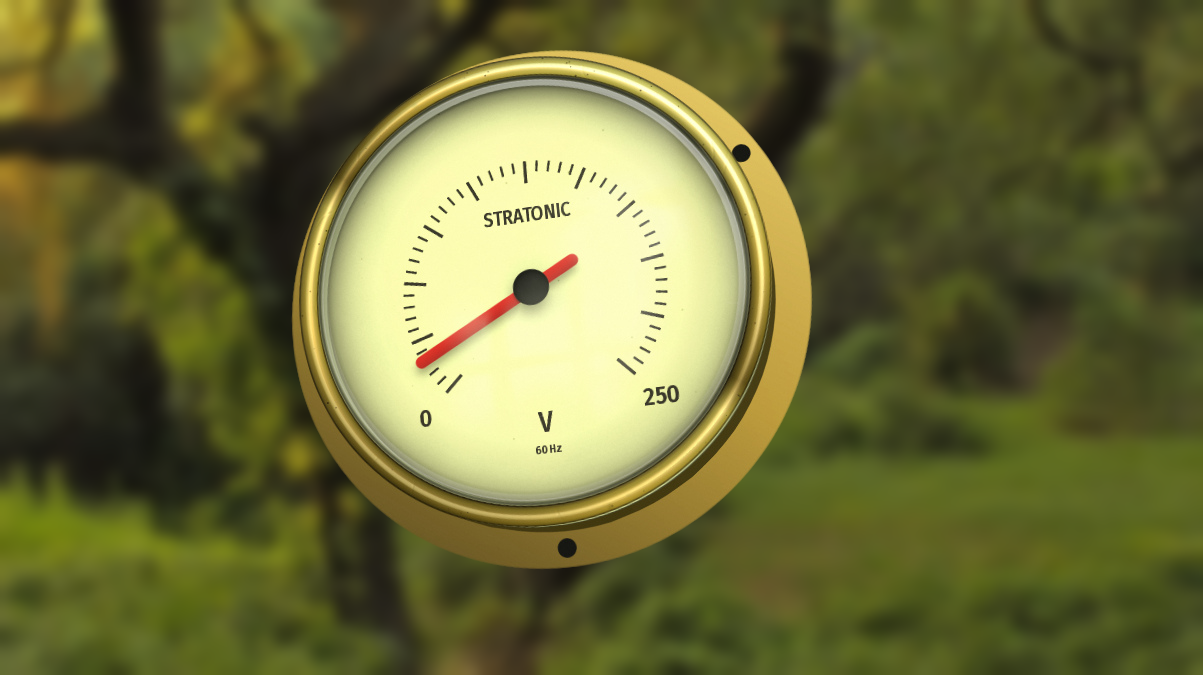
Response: 15 V
